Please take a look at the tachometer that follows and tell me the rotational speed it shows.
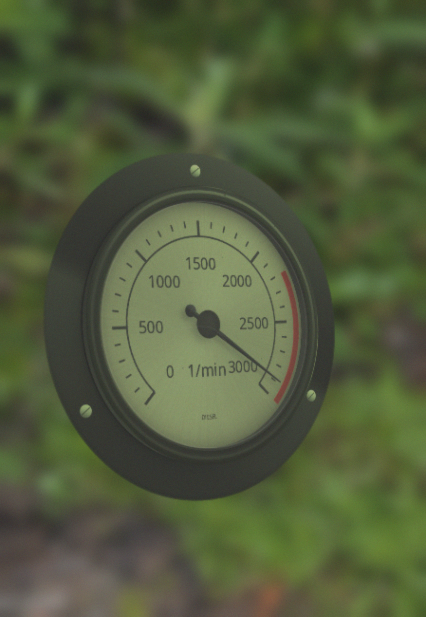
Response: 2900 rpm
